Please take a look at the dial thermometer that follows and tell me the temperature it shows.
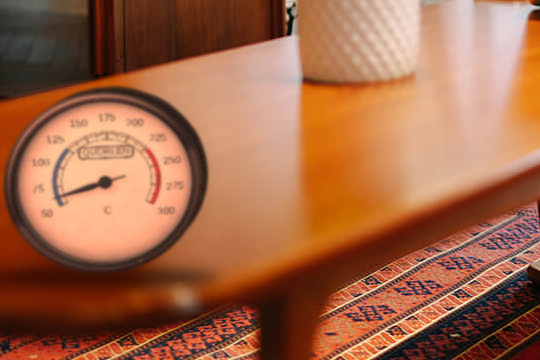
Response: 62.5 °C
